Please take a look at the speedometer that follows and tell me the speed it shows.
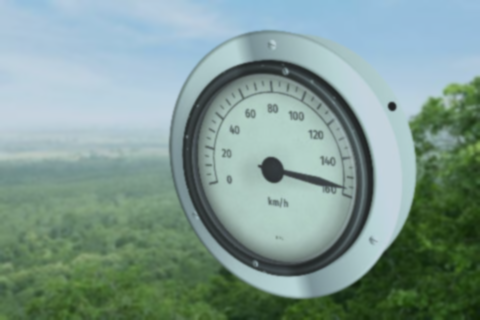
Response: 155 km/h
